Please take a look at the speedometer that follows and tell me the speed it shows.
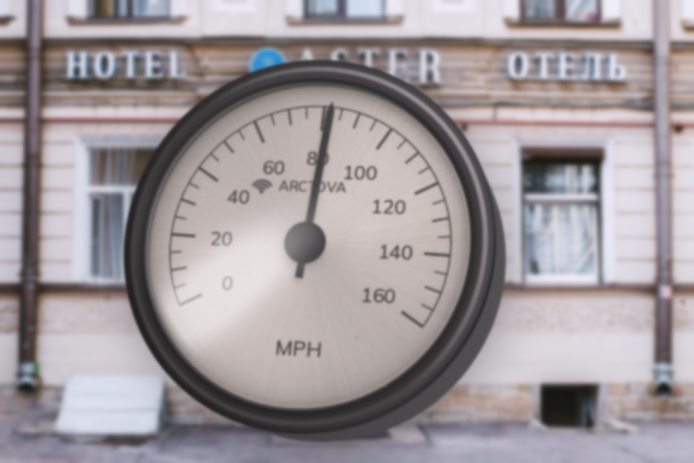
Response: 82.5 mph
